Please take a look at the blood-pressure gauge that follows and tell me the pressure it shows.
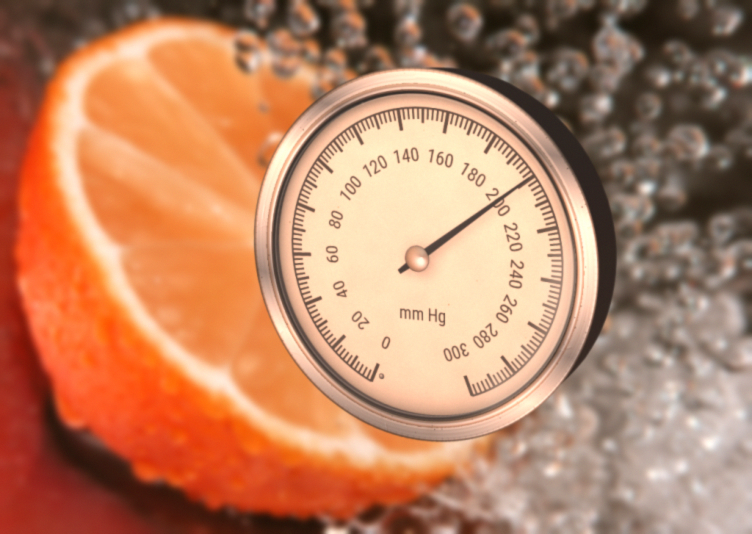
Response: 200 mmHg
